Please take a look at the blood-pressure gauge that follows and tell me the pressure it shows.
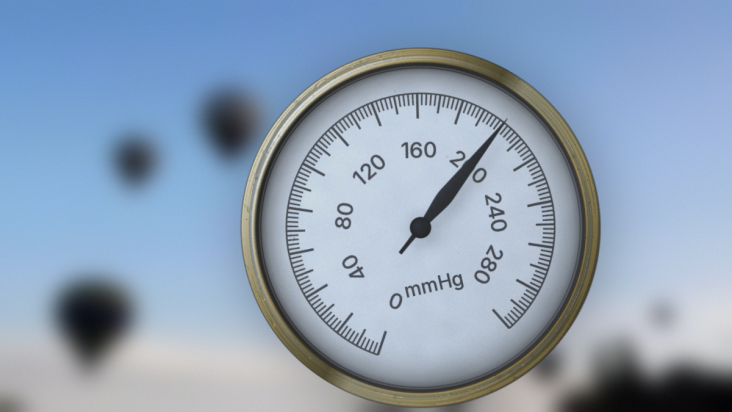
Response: 200 mmHg
